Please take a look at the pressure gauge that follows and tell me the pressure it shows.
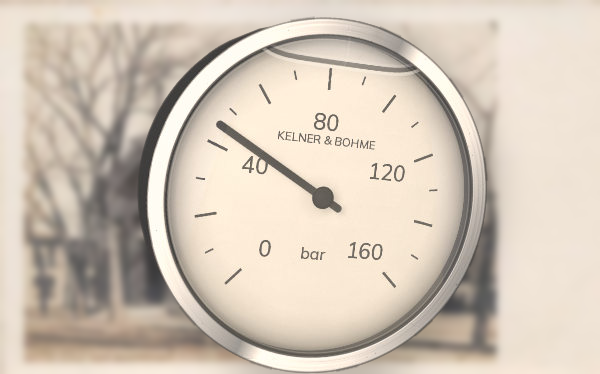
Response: 45 bar
